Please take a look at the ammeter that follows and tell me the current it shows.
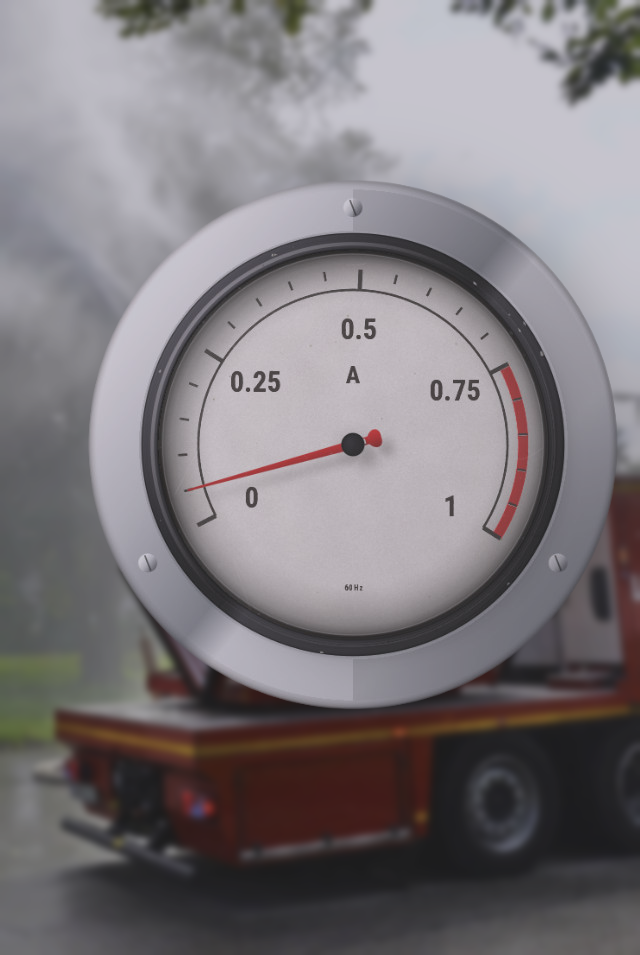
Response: 0.05 A
